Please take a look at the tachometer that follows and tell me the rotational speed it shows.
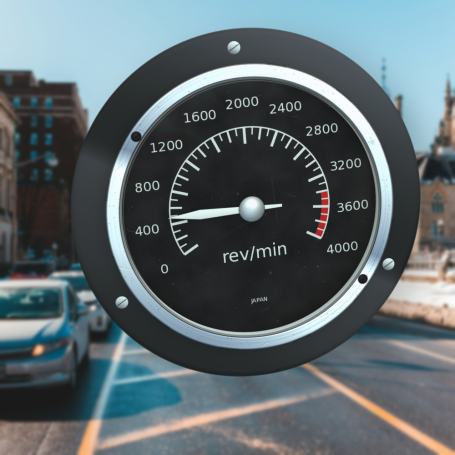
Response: 500 rpm
